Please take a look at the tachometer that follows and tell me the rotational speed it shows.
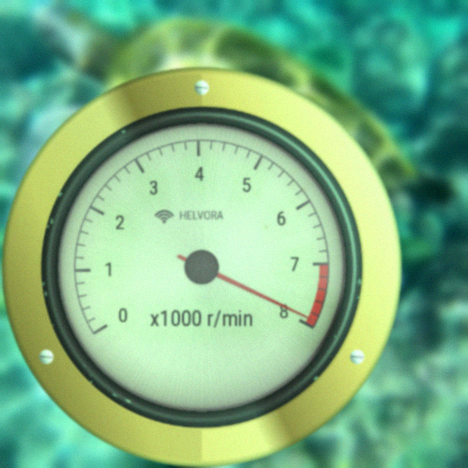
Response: 7900 rpm
